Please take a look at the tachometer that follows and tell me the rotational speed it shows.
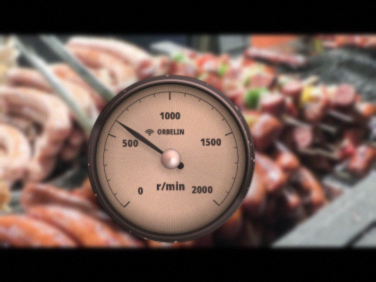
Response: 600 rpm
